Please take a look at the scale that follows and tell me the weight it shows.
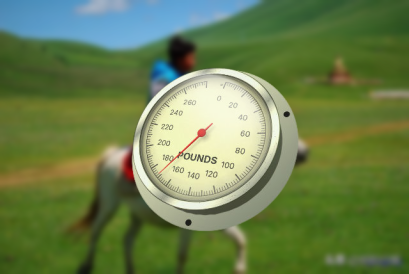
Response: 170 lb
